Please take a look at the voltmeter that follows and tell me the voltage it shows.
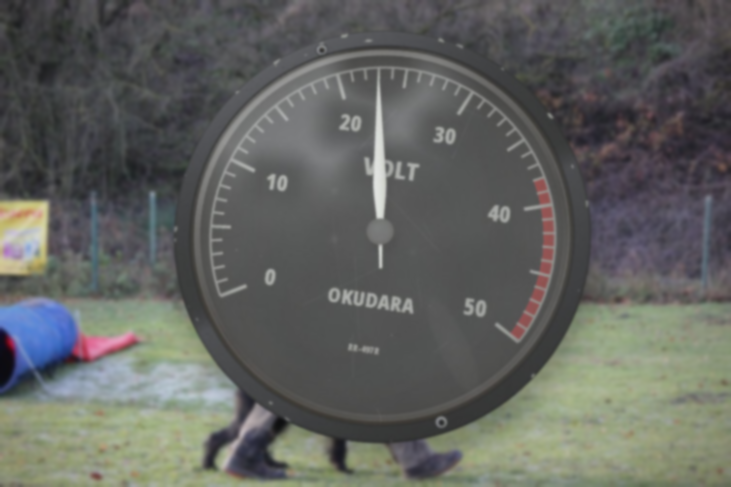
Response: 23 V
